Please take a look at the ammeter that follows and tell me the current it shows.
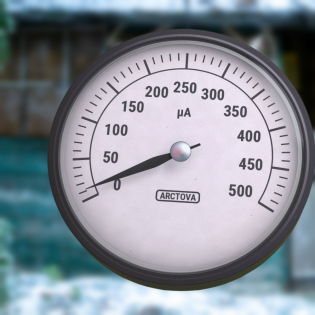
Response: 10 µA
